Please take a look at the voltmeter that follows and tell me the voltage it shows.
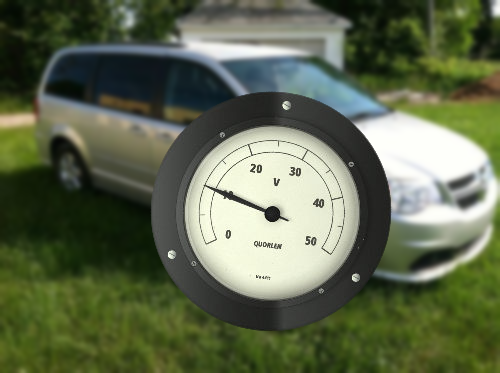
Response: 10 V
